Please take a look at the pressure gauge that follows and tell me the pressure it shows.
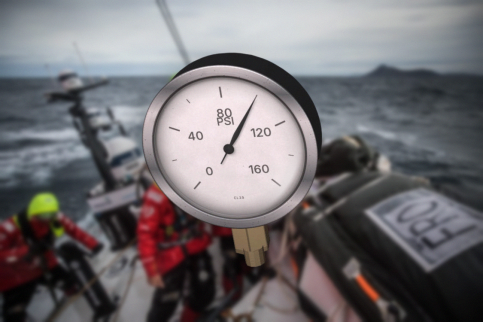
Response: 100 psi
